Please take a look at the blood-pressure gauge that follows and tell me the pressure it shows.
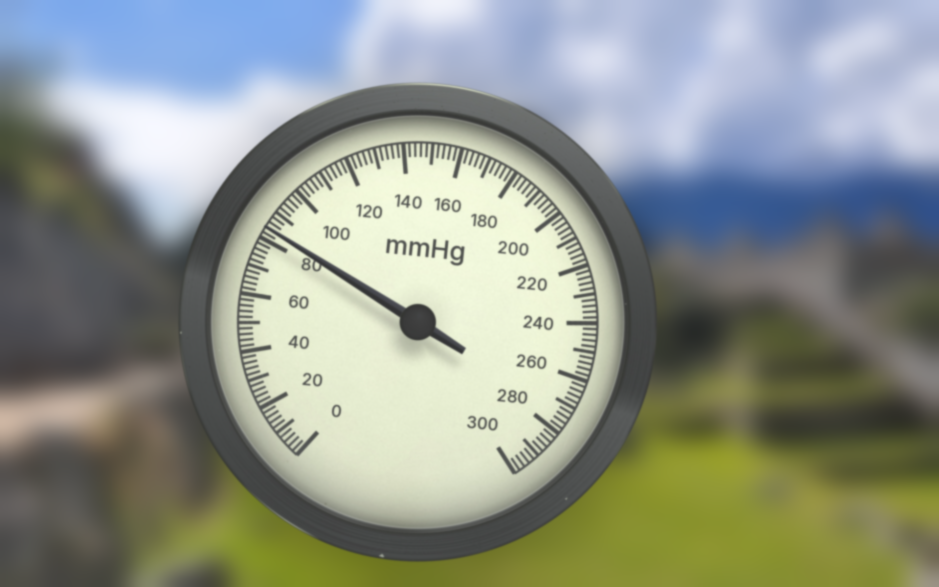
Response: 84 mmHg
